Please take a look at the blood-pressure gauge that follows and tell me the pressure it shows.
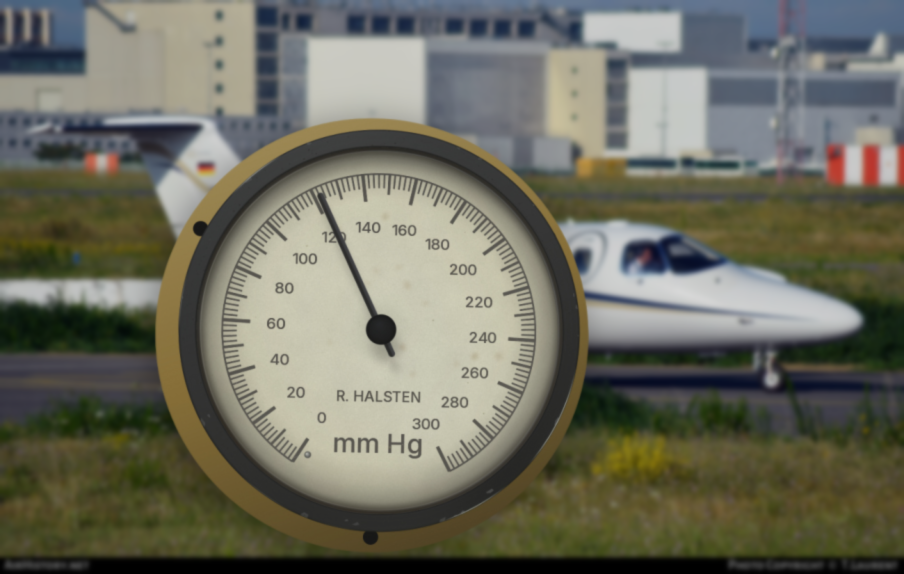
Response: 122 mmHg
